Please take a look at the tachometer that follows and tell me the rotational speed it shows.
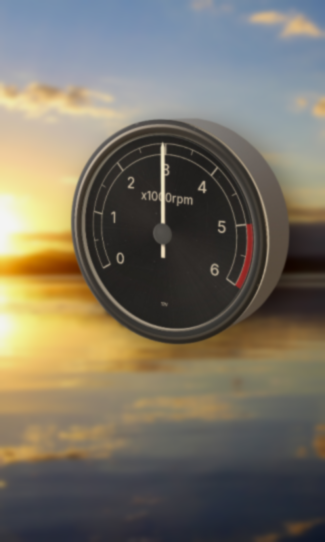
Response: 3000 rpm
